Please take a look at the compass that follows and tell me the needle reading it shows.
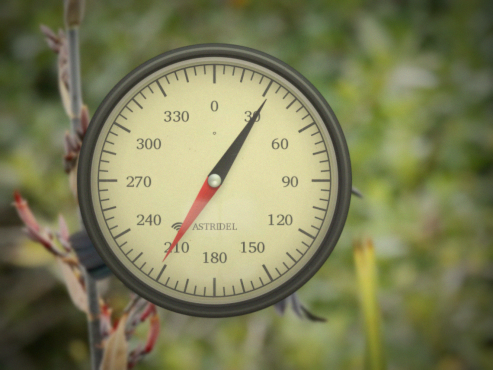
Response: 212.5 °
